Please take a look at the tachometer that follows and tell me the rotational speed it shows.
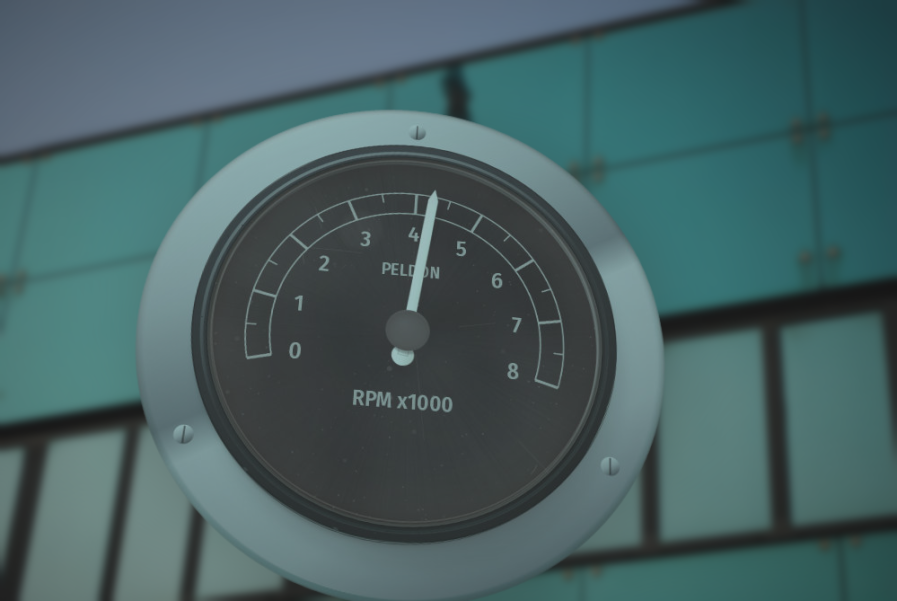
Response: 4250 rpm
